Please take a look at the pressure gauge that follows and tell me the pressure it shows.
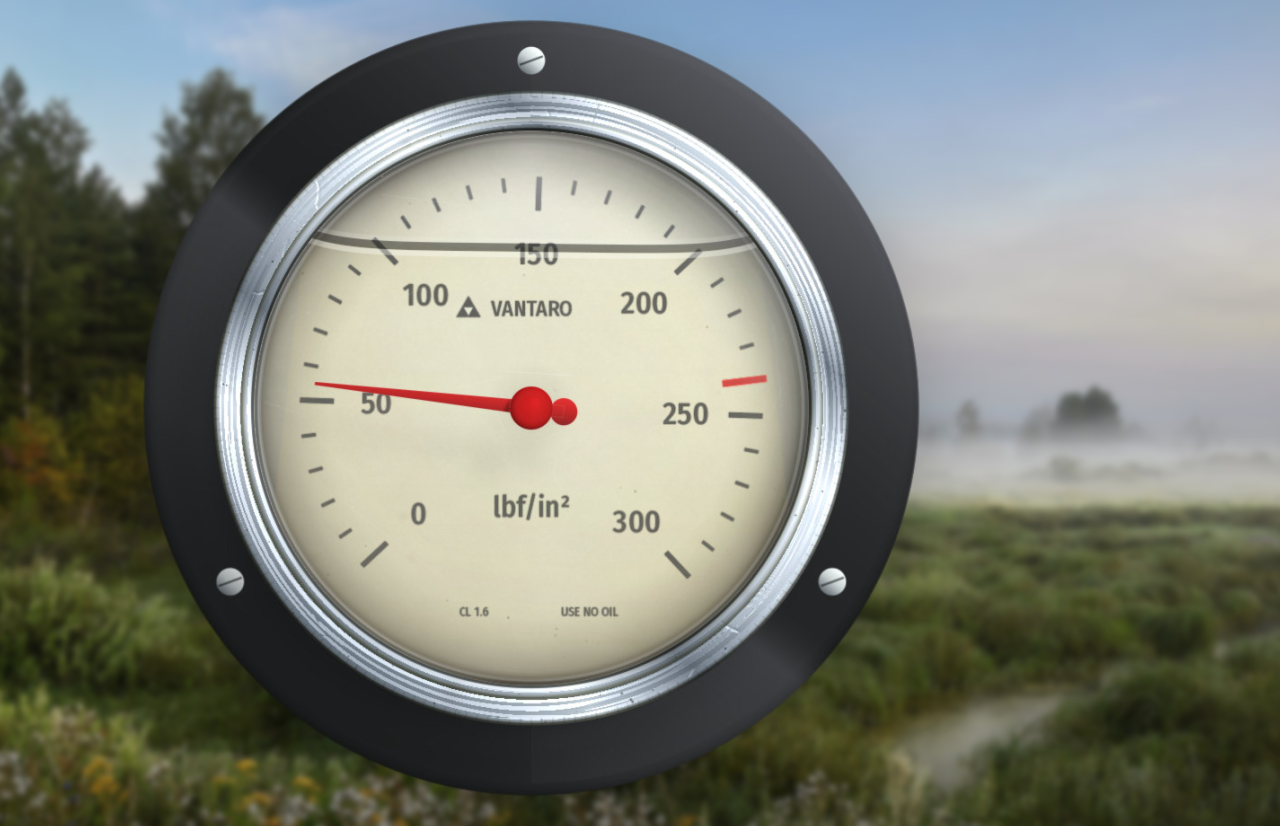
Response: 55 psi
